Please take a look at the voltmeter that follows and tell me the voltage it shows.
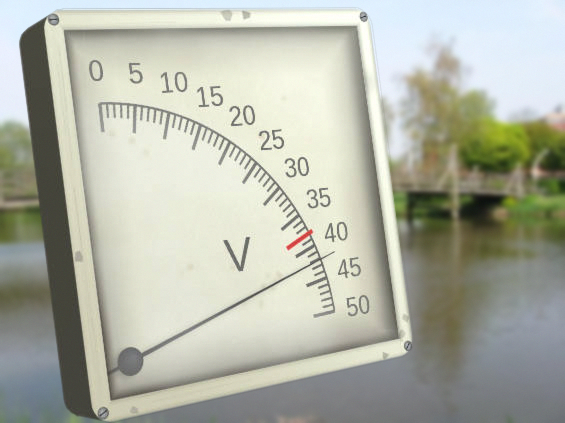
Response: 42 V
